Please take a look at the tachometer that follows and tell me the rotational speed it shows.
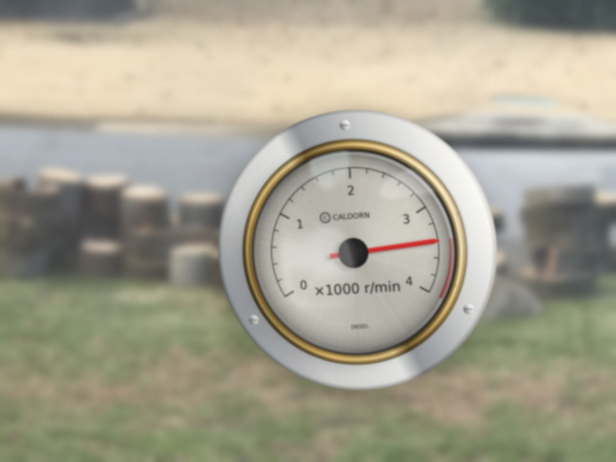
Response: 3400 rpm
